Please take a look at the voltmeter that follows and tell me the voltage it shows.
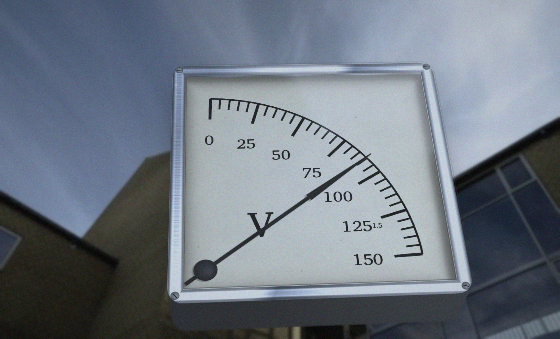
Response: 90 V
